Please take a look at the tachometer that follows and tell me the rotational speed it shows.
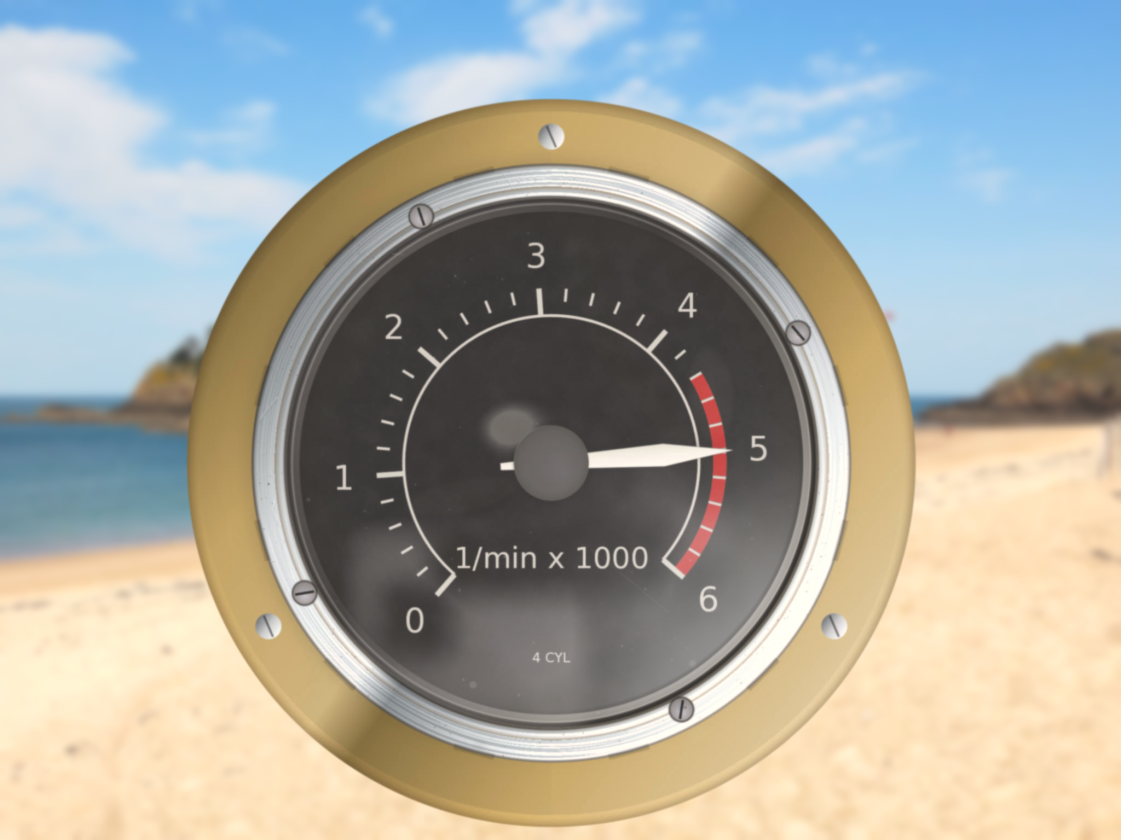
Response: 5000 rpm
